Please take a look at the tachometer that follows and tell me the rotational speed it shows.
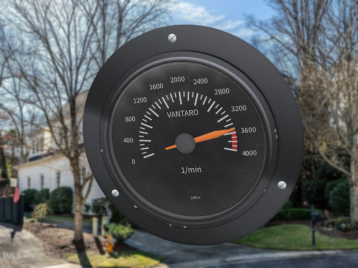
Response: 3500 rpm
